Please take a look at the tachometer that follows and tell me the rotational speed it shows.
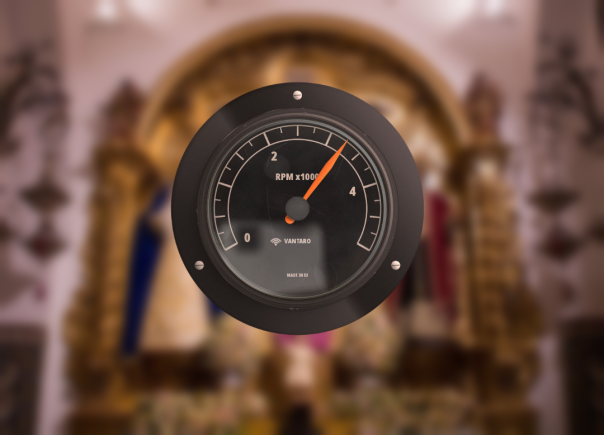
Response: 3250 rpm
